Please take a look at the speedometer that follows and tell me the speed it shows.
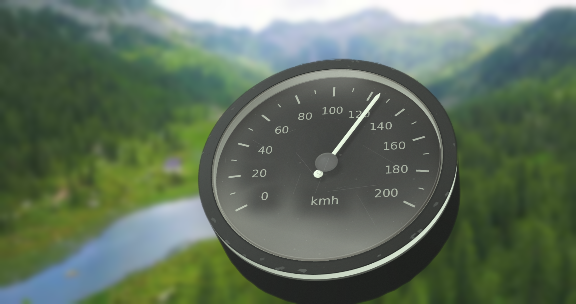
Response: 125 km/h
